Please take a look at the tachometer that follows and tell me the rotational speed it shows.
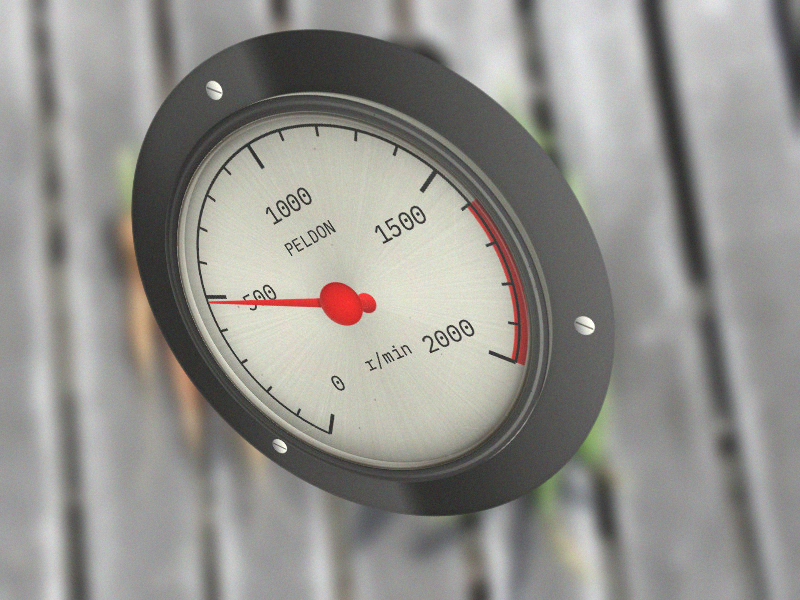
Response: 500 rpm
